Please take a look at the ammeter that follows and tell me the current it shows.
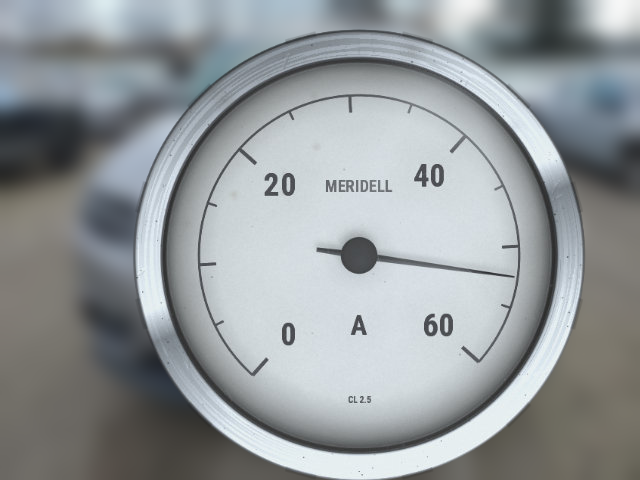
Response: 52.5 A
